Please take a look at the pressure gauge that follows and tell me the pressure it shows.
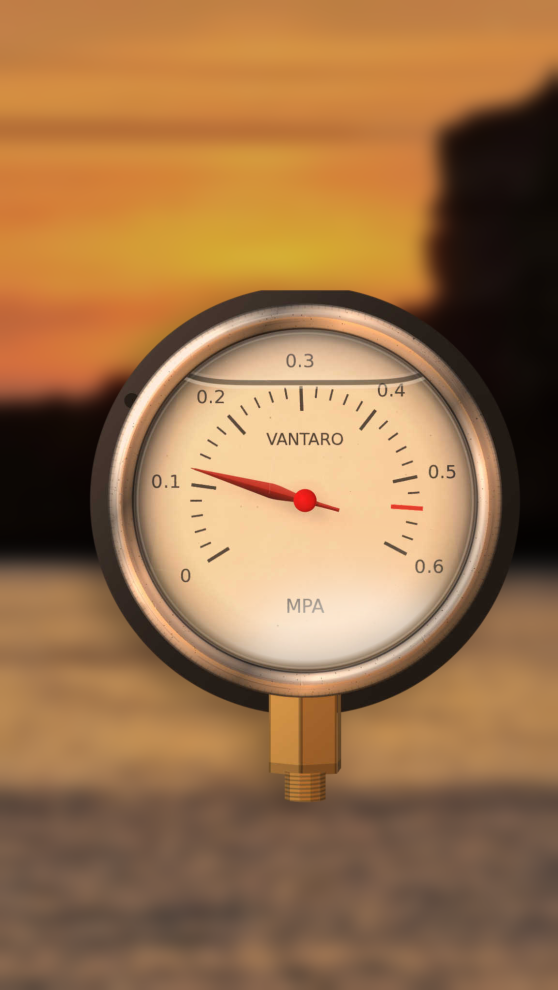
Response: 0.12 MPa
